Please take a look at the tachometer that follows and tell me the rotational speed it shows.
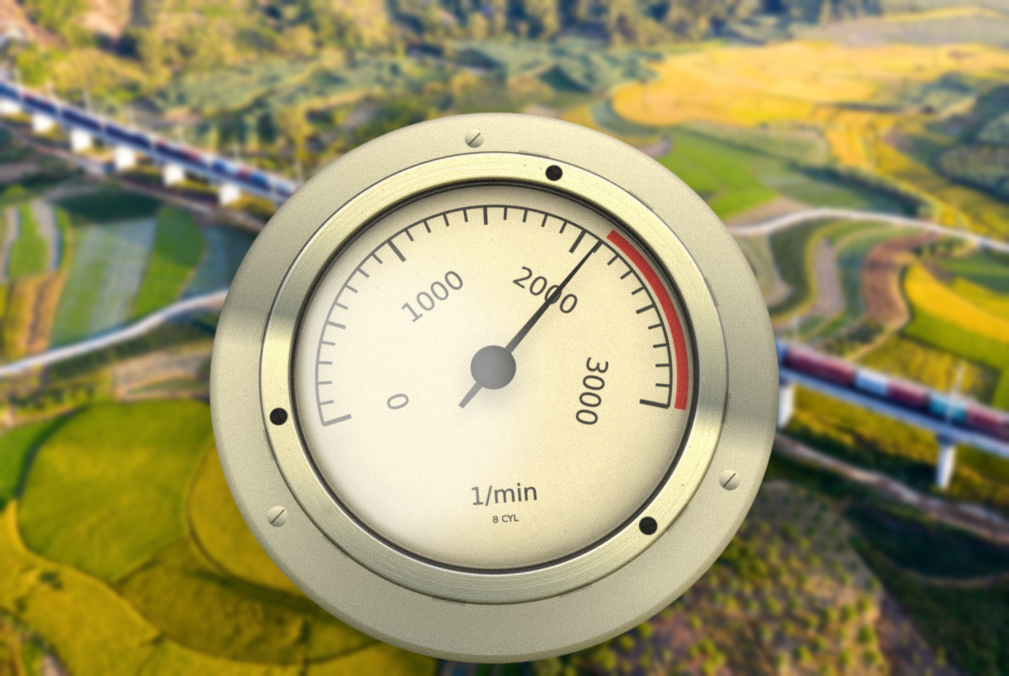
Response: 2100 rpm
